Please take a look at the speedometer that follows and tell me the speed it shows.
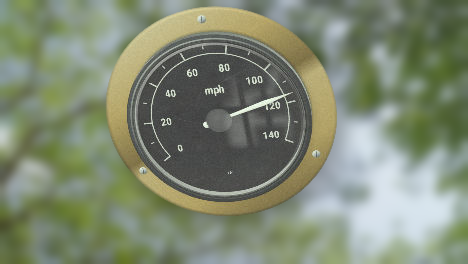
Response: 115 mph
